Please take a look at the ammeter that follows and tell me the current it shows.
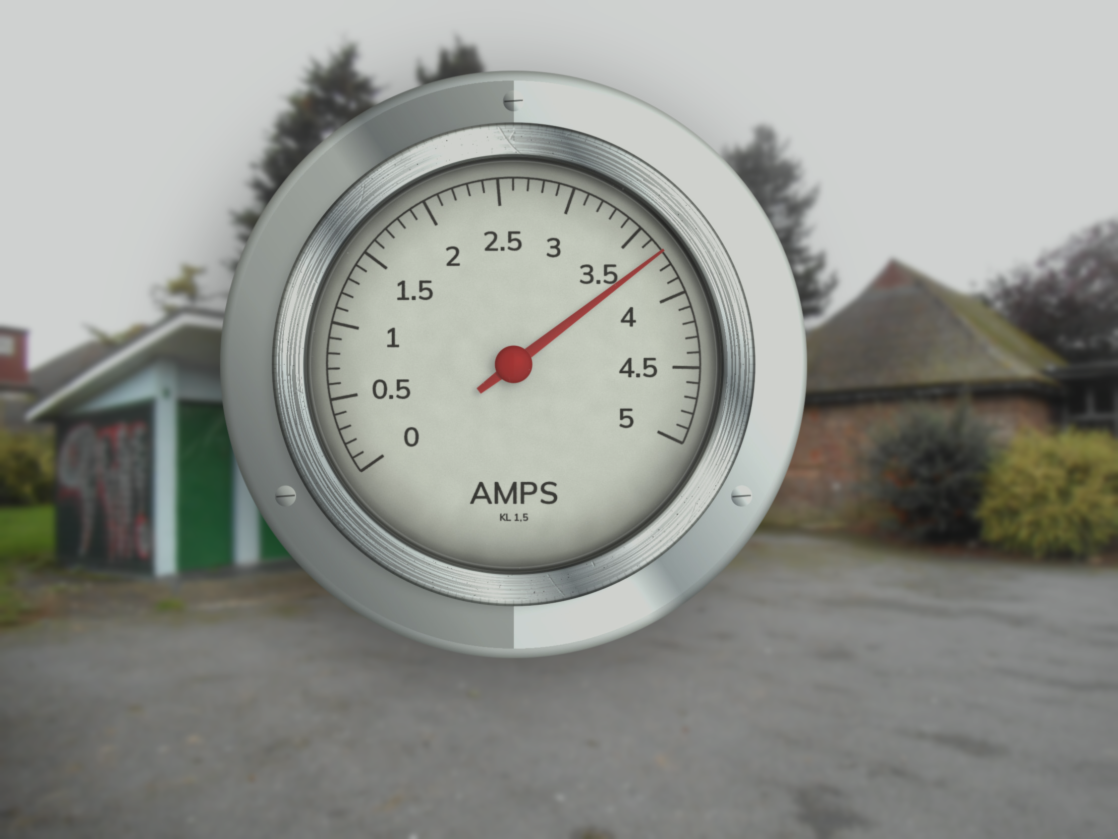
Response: 3.7 A
